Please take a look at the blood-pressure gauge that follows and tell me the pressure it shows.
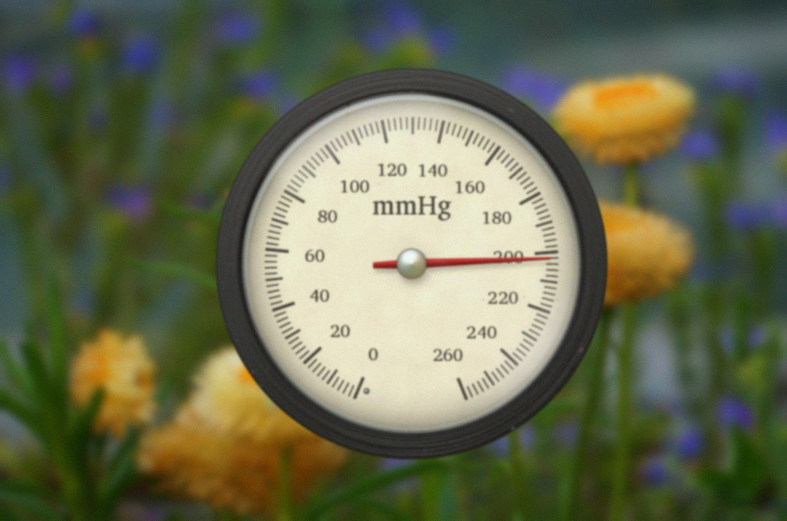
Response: 202 mmHg
